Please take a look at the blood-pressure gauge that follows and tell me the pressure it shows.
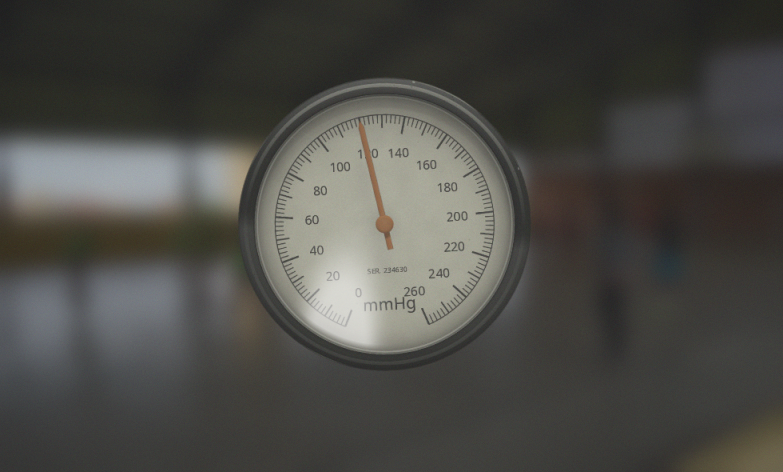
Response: 120 mmHg
